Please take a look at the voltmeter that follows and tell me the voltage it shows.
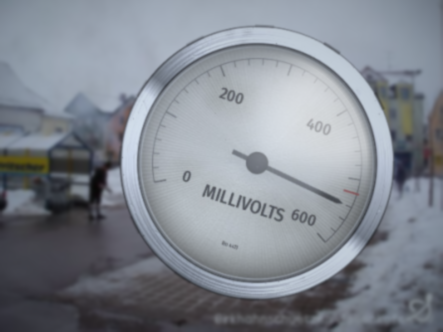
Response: 540 mV
